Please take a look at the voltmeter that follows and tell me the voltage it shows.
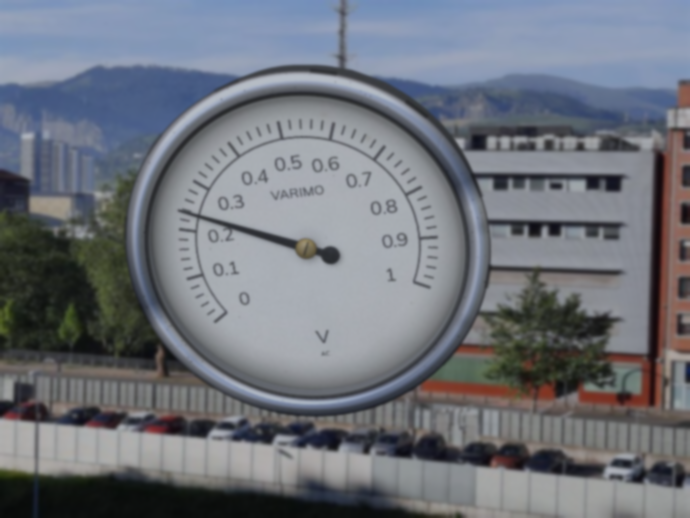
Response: 0.24 V
